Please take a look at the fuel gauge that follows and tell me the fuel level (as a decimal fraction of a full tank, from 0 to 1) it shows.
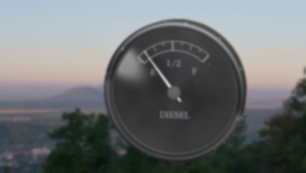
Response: 0.125
